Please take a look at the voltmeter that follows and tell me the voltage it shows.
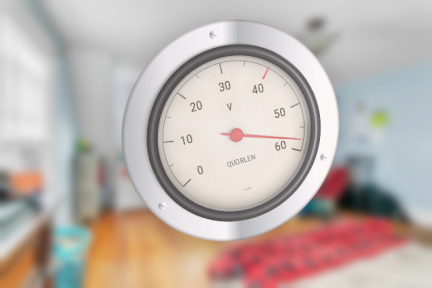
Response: 57.5 V
